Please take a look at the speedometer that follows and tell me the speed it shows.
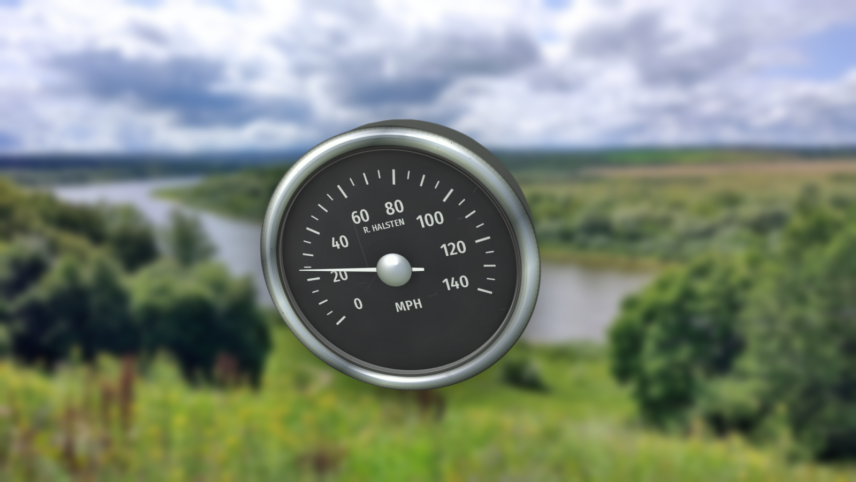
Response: 25 mph
